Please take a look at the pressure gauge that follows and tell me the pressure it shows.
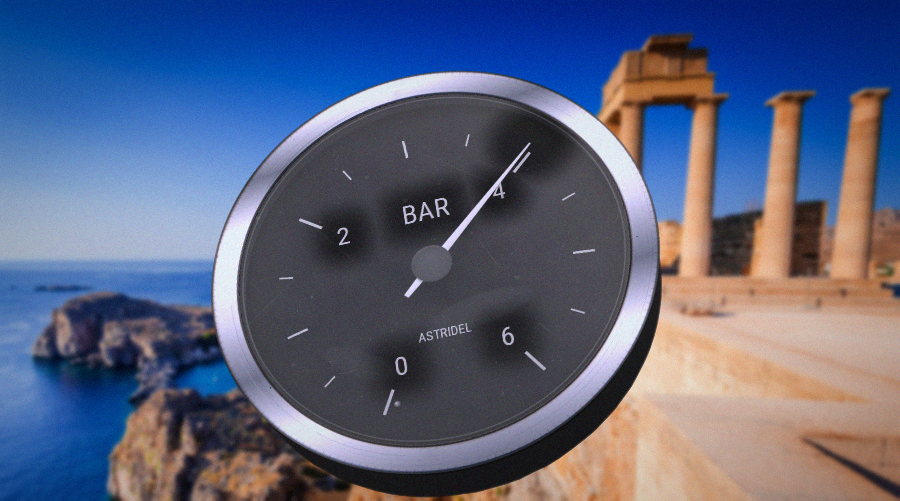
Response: 4 bar
